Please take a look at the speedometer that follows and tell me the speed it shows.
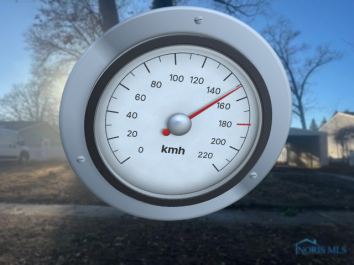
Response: 150 km/h
